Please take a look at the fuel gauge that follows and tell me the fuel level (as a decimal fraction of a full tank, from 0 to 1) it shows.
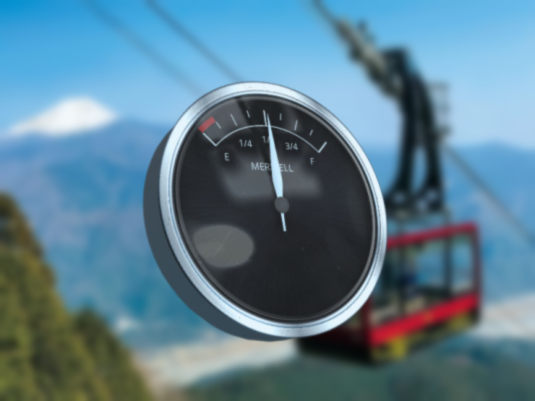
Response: 0.5
